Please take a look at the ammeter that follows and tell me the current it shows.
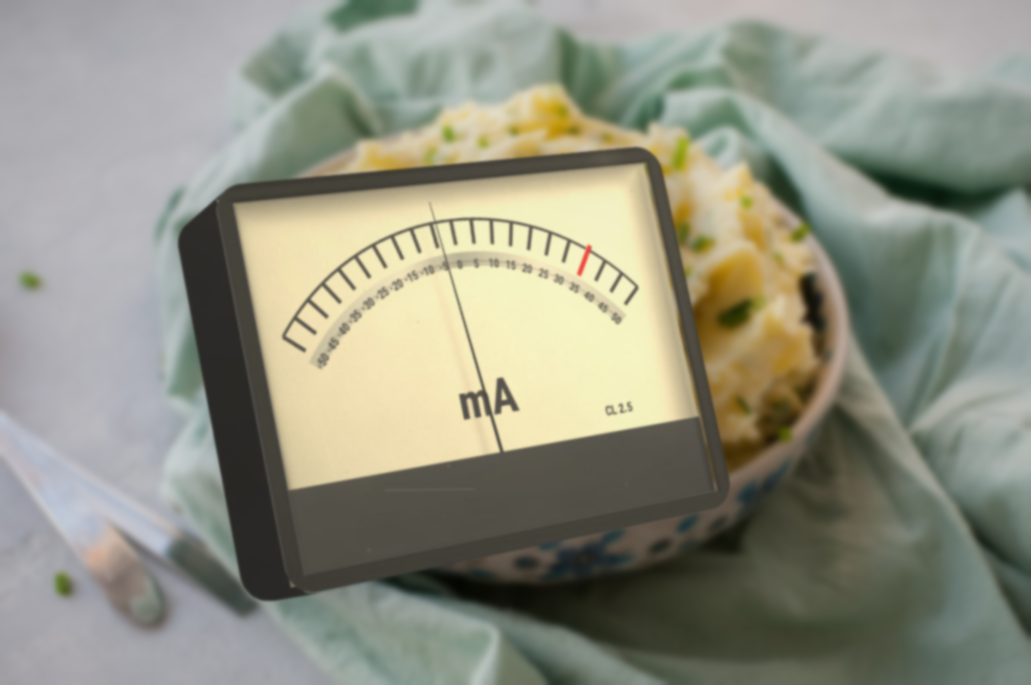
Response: -5 mA
